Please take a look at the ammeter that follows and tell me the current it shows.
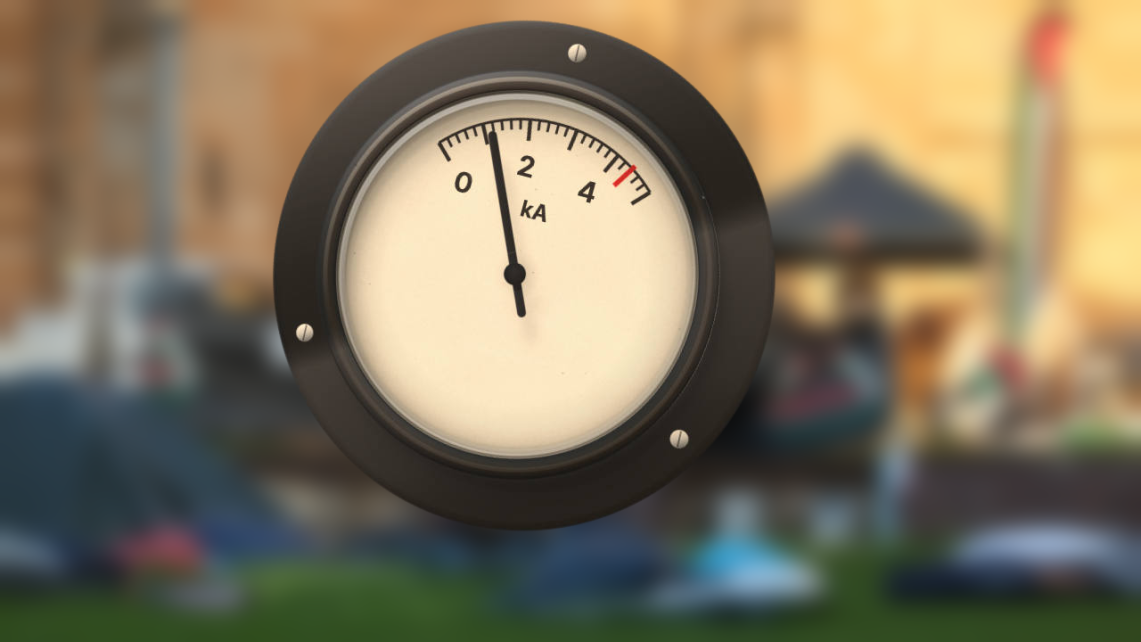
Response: 1.2 kA
